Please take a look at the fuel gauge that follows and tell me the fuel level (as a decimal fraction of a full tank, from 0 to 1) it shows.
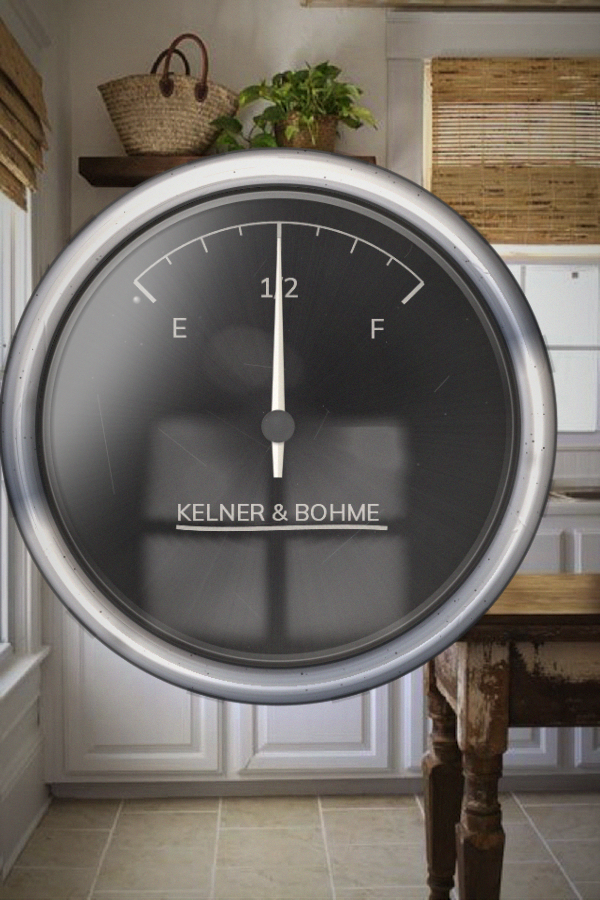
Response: 0.5
